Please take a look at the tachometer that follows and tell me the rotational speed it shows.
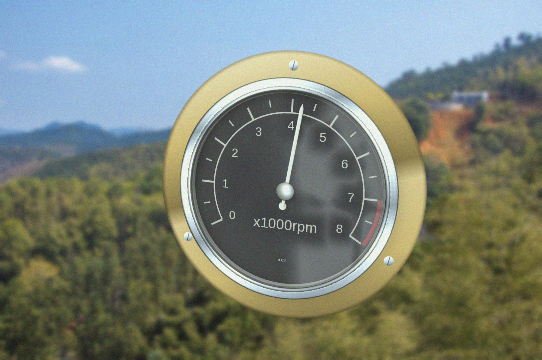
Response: 4250 rpm
